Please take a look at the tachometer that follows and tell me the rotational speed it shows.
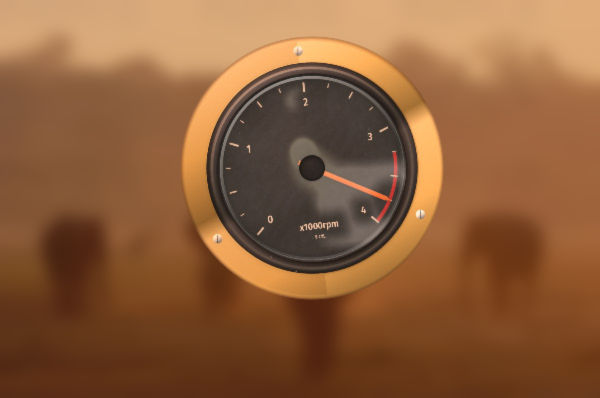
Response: 3750 rpm
